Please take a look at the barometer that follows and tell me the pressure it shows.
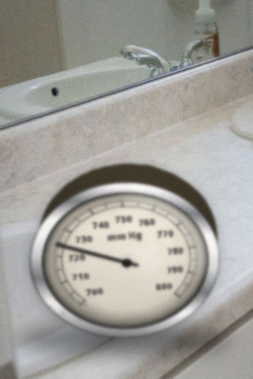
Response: 725 mmHg
